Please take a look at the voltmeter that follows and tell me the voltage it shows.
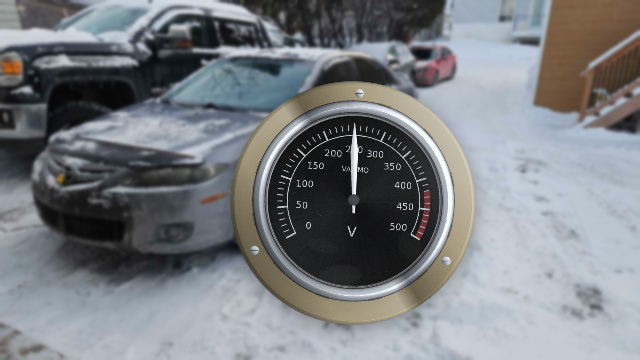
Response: 250 V
